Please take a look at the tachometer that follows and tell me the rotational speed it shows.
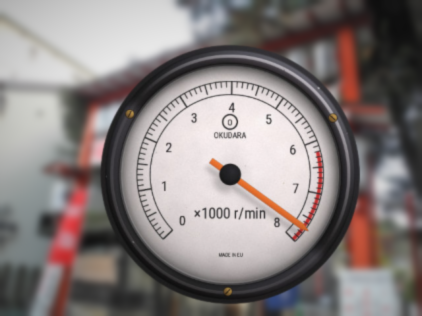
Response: 7700 rpm
